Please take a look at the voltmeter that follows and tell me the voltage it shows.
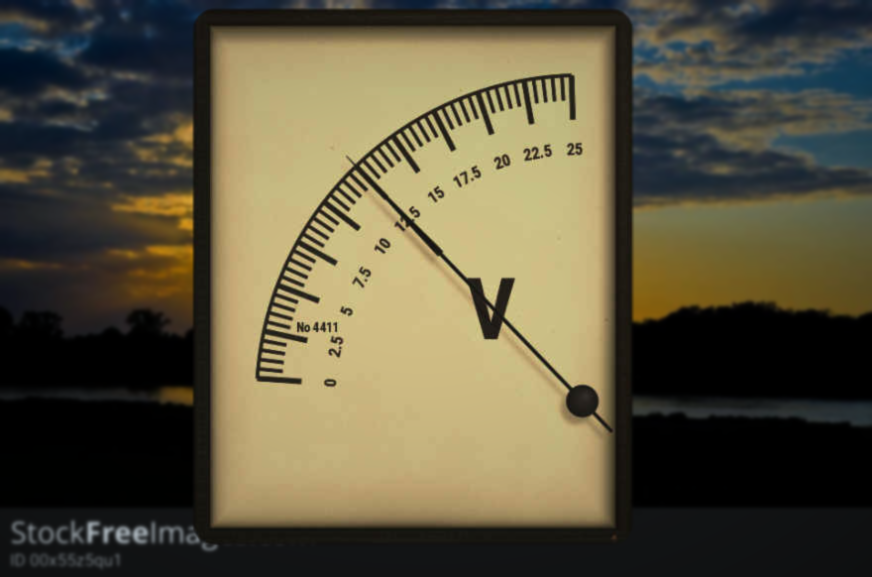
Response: 12.5 V
